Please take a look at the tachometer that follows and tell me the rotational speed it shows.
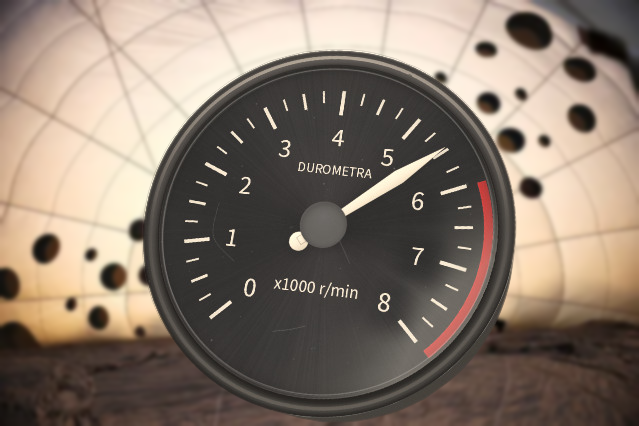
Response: 5500 rpm
